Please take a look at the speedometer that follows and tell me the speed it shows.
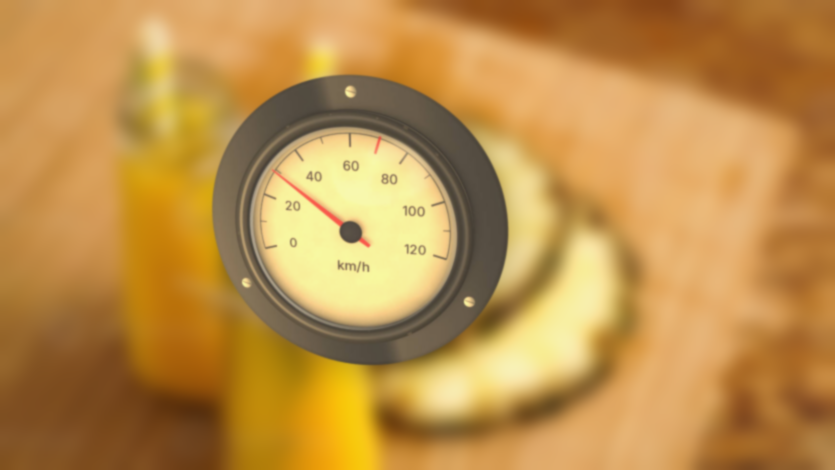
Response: 30 km/h
